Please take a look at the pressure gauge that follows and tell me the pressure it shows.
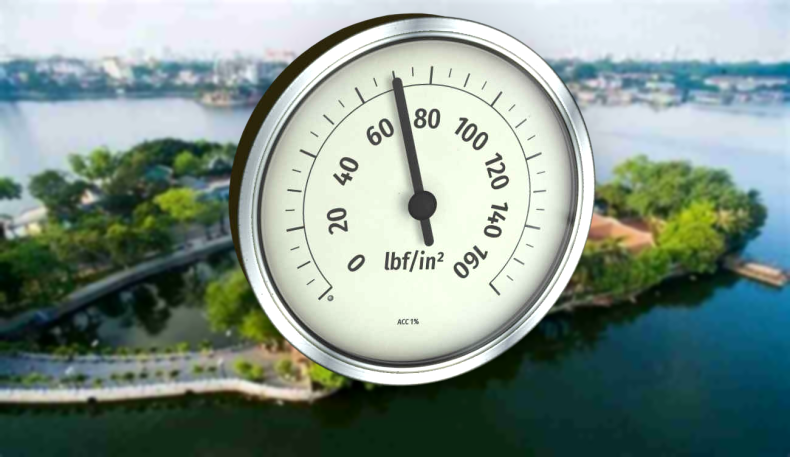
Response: 70 psi
